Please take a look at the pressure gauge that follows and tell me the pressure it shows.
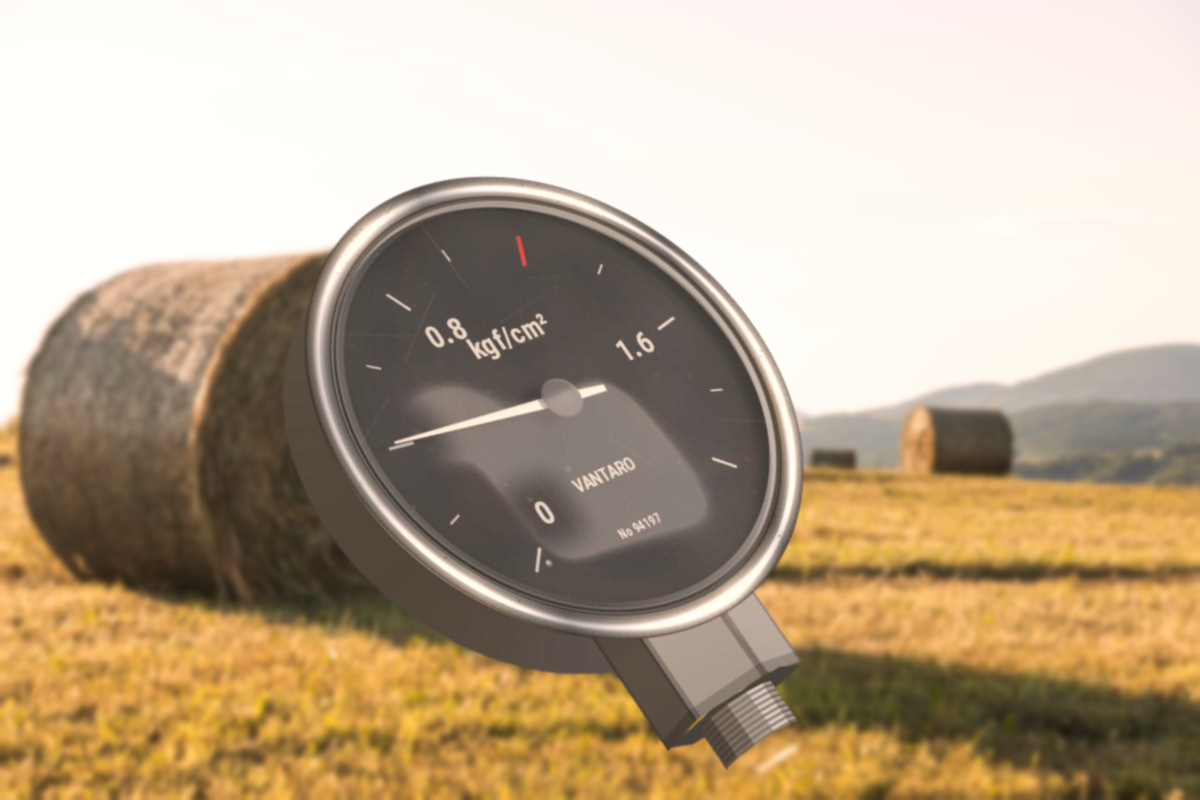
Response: 0.4 kg/cm²
